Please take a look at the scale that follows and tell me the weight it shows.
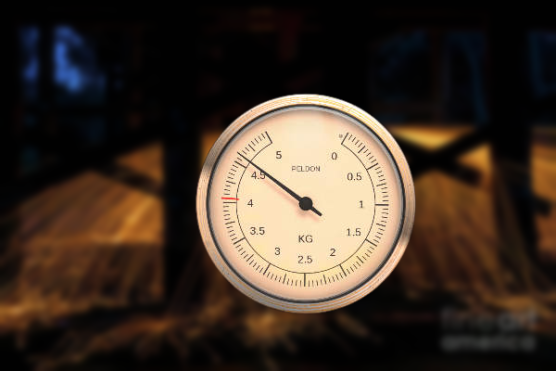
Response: 4.6 kg
